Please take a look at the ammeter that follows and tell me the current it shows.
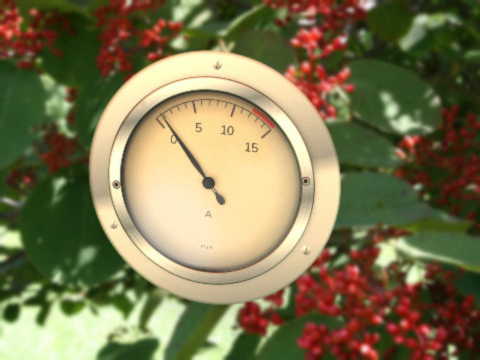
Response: 1 A
